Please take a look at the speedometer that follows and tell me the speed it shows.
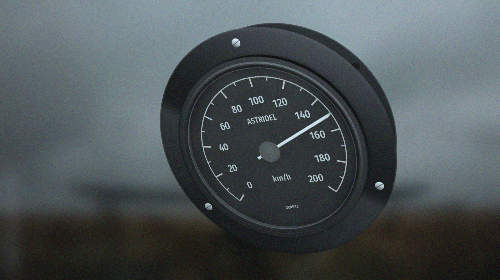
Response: 150 km/h
